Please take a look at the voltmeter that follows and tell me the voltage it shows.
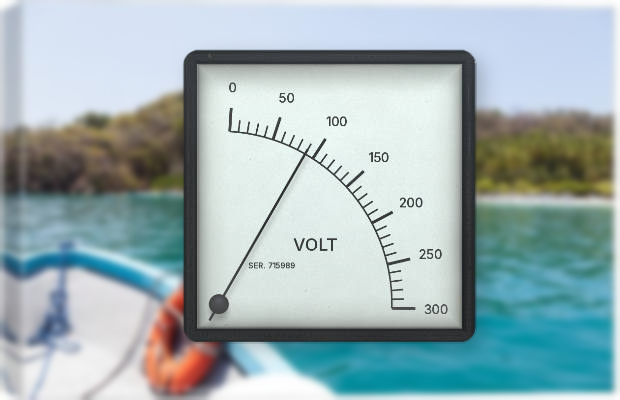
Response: 90 V
